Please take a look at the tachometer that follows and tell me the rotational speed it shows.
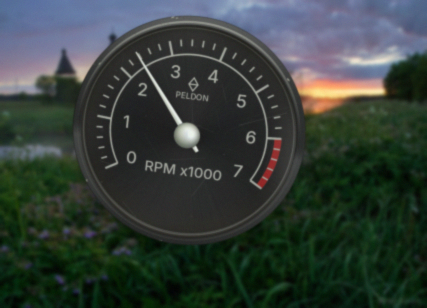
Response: 2400 rpm
